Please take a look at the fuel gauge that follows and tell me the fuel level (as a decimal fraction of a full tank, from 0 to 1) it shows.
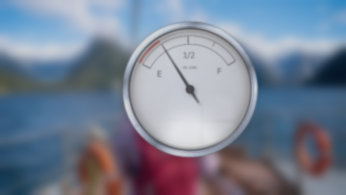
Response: 0.25
